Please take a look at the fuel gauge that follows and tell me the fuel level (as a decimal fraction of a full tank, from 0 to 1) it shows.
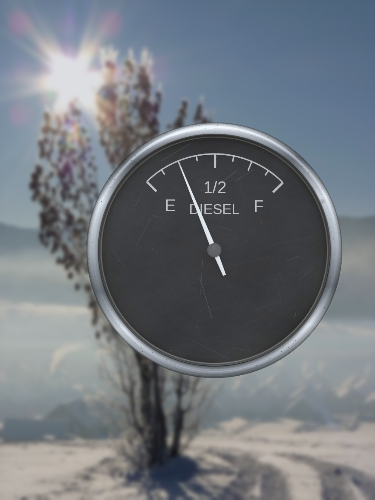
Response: 0.25
